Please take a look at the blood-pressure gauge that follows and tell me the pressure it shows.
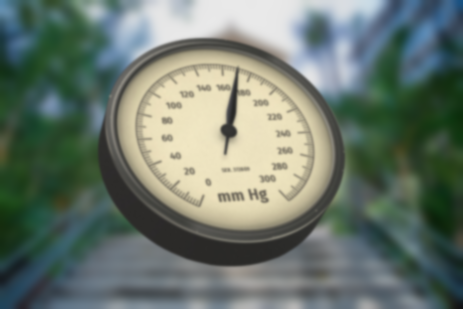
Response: 170 mmHg
